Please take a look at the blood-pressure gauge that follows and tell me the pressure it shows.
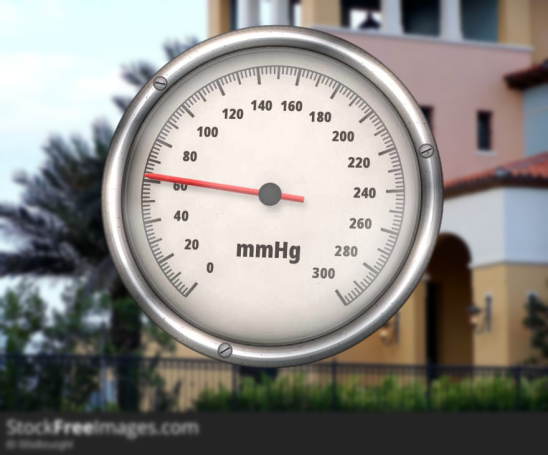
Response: 62 mmHg
